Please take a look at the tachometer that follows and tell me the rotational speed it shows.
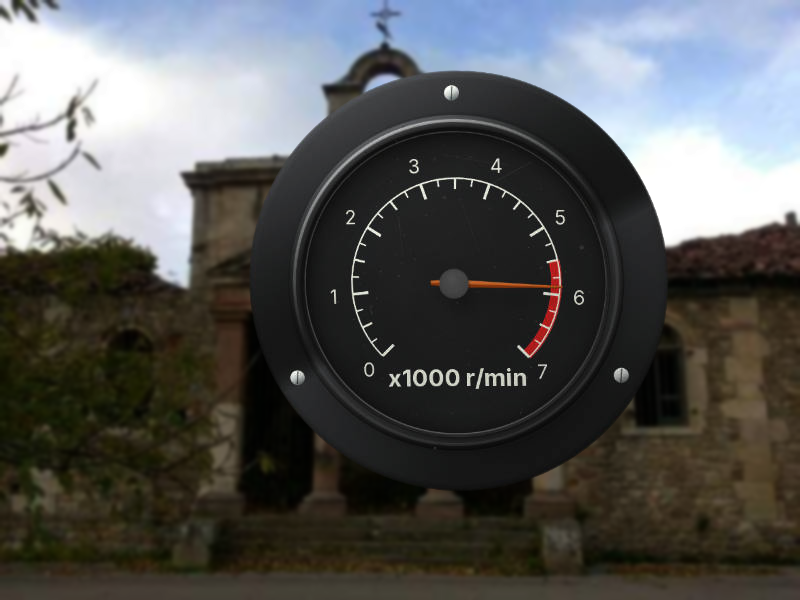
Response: 5875 rpm
